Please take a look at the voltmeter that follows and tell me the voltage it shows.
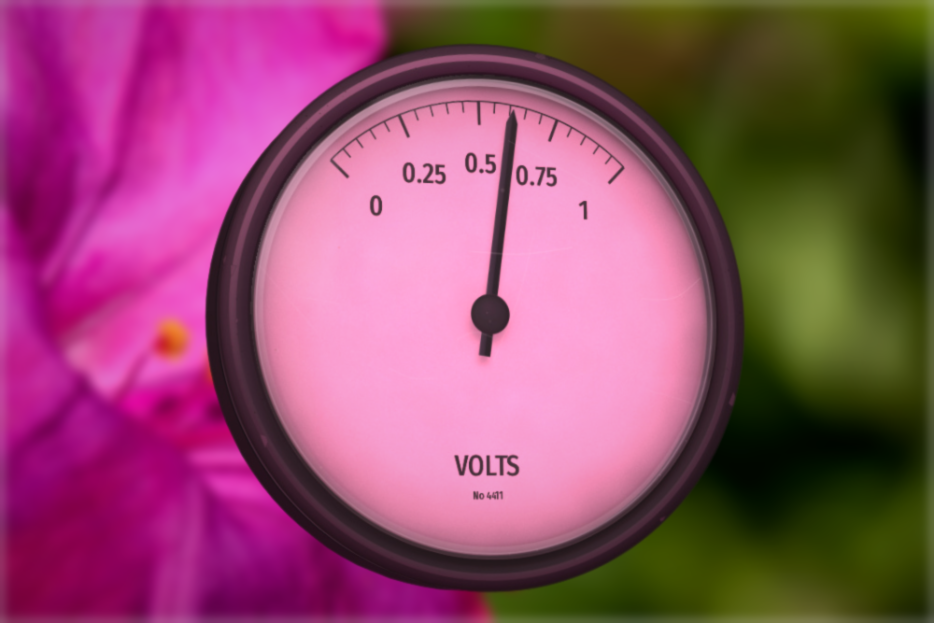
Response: 0.6 V
